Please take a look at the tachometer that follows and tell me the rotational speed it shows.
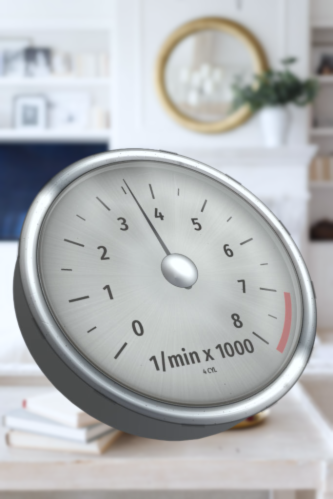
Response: 3500 rpm
